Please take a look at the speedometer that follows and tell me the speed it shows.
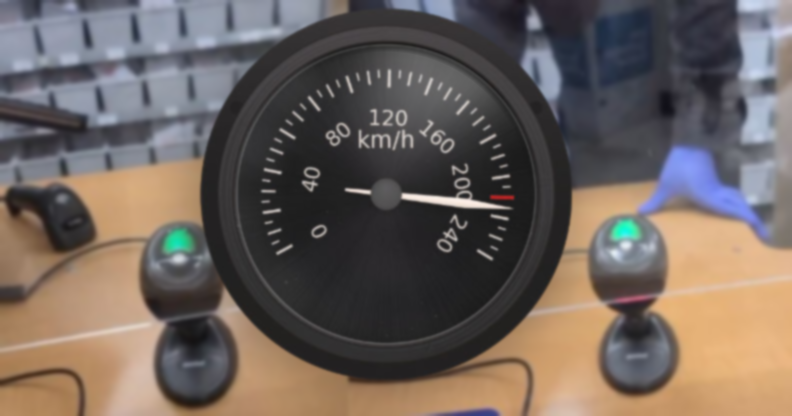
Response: 215 km/h
